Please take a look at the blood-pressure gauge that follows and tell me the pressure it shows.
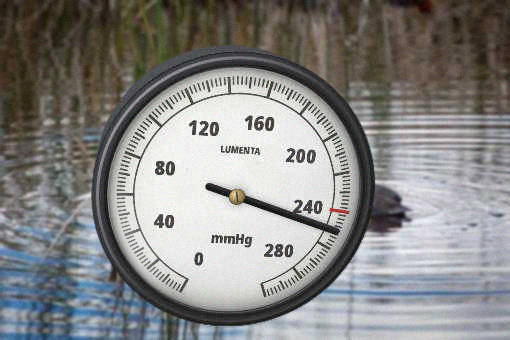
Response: 250 mmHg
